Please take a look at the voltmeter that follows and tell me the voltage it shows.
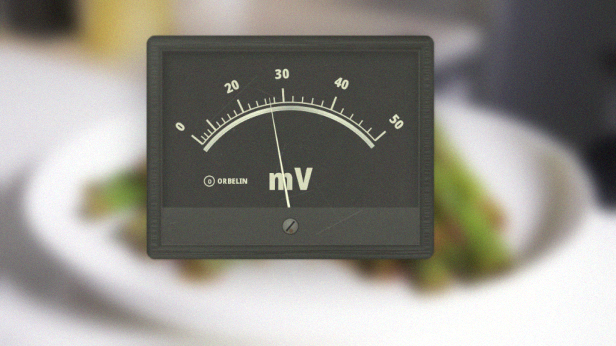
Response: 27 mV
